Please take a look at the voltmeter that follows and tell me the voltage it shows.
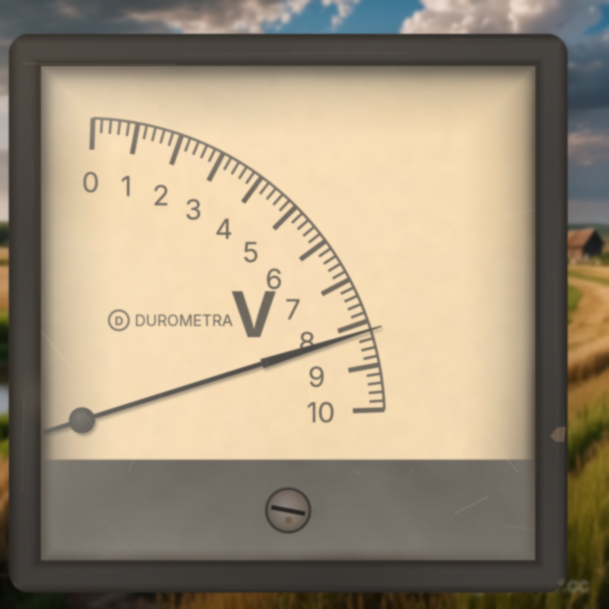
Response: 8.2 V
